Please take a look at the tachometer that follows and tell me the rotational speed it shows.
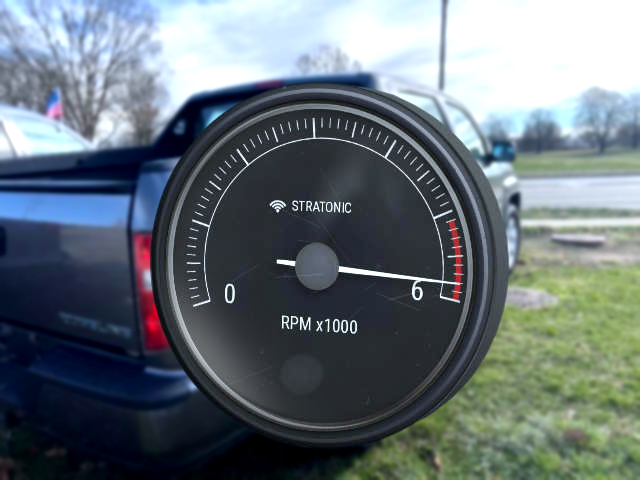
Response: 5800 rpm
